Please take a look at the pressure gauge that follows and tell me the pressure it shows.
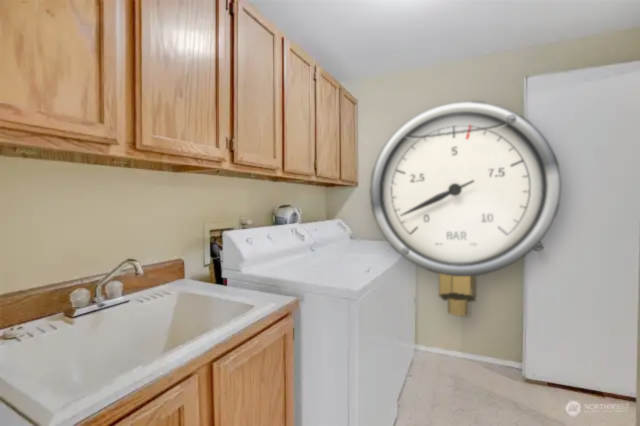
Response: 0.75 bar
